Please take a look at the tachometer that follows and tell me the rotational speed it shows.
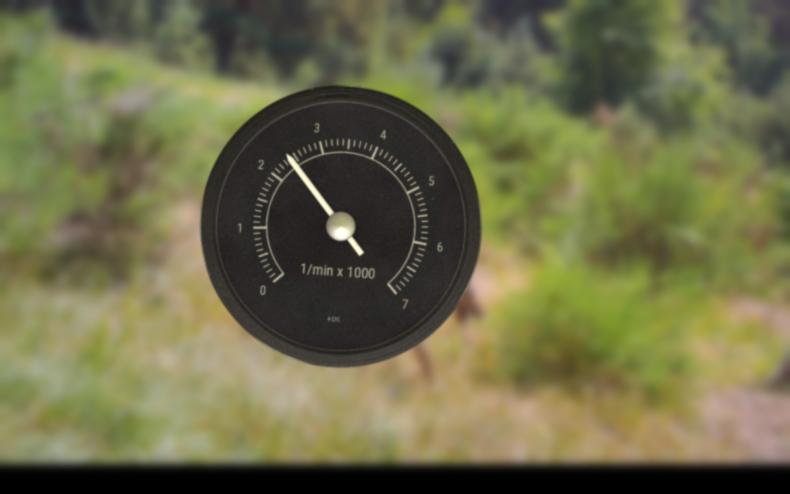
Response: 2400 rpm
